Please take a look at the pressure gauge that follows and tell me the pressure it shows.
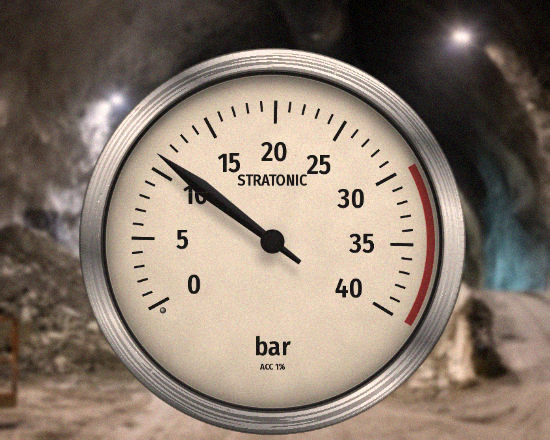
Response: 11 bar
